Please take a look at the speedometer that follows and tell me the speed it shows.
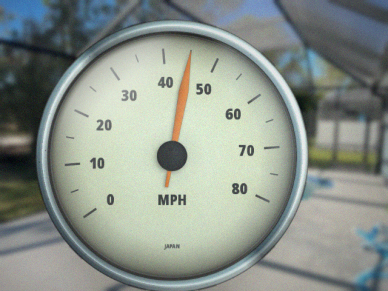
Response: 45 mph
